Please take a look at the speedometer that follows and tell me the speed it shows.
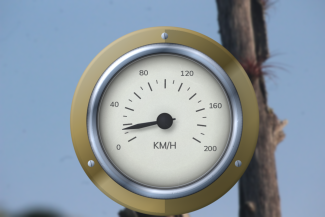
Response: 15 km/h
